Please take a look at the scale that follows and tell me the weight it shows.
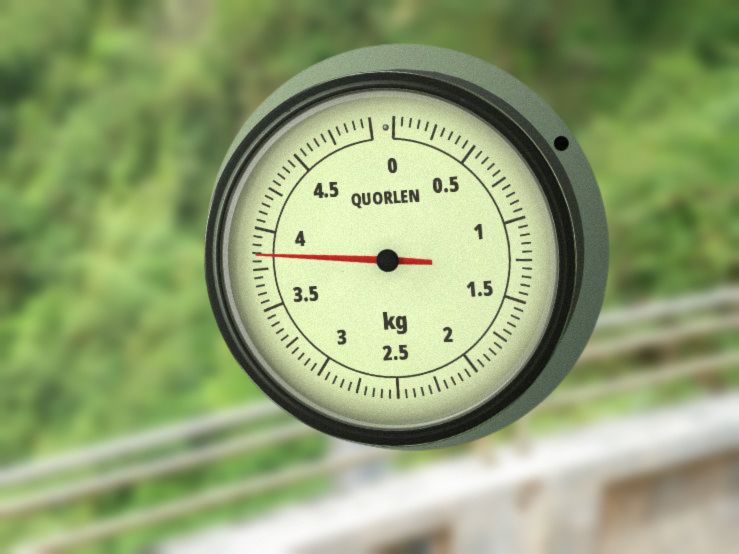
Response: 3.85 kg
